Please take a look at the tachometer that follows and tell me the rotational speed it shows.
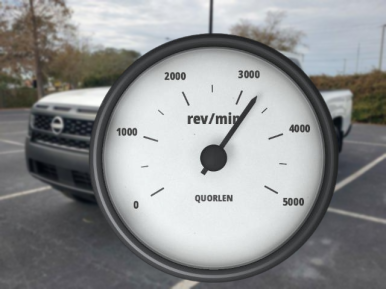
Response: 3250 rpm
